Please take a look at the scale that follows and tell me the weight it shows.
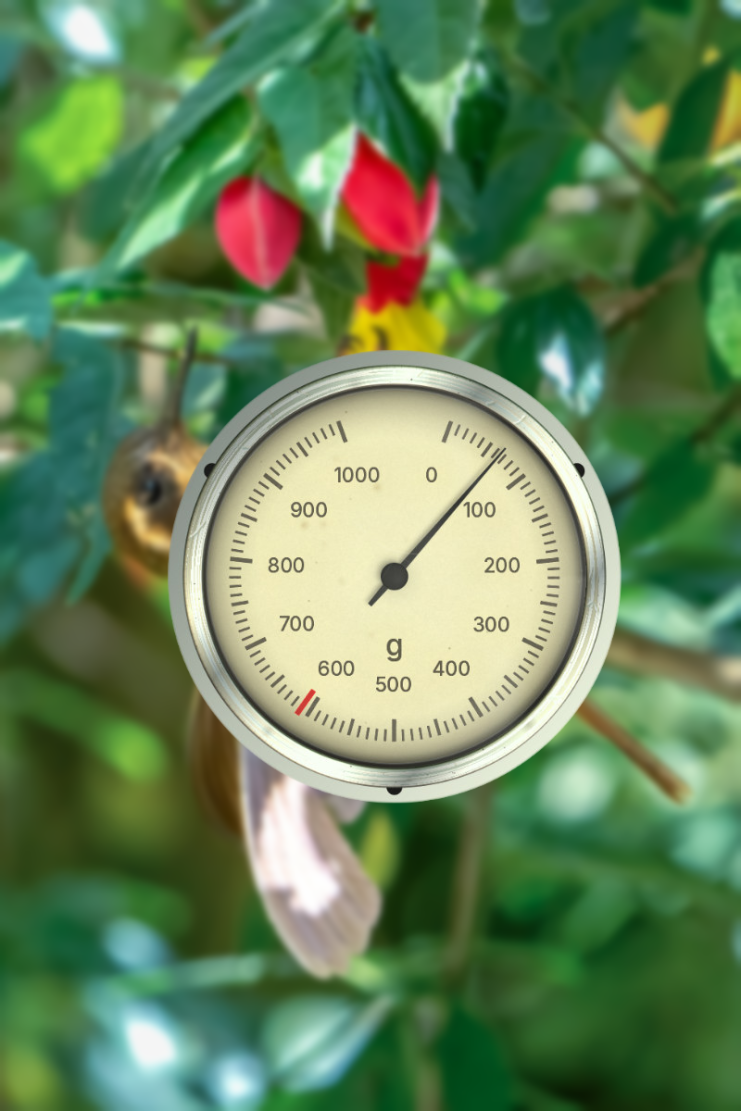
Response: 65 g
